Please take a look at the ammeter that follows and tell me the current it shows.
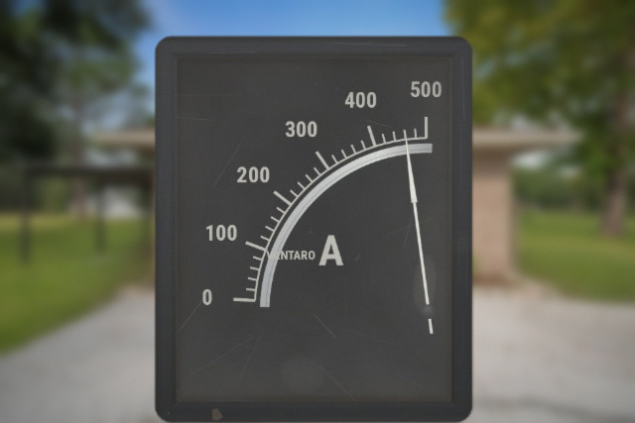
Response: 460 A
